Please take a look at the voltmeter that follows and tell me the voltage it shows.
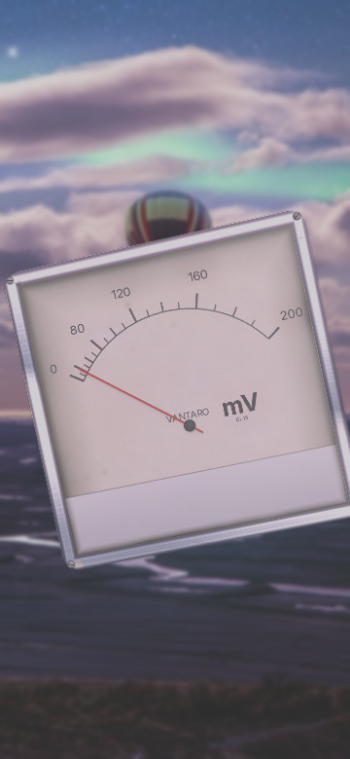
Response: 40 mV
